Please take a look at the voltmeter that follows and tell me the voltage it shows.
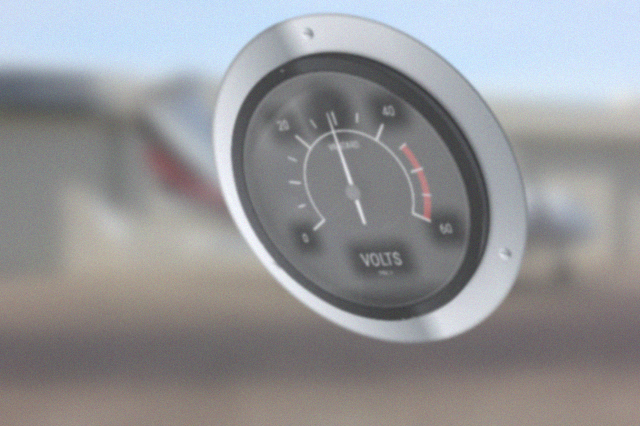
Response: 30 V
